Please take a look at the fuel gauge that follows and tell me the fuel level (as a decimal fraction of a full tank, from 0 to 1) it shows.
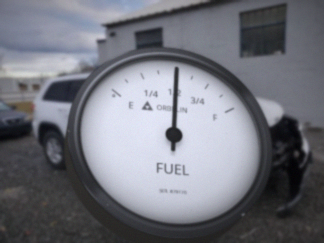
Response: 0.5
